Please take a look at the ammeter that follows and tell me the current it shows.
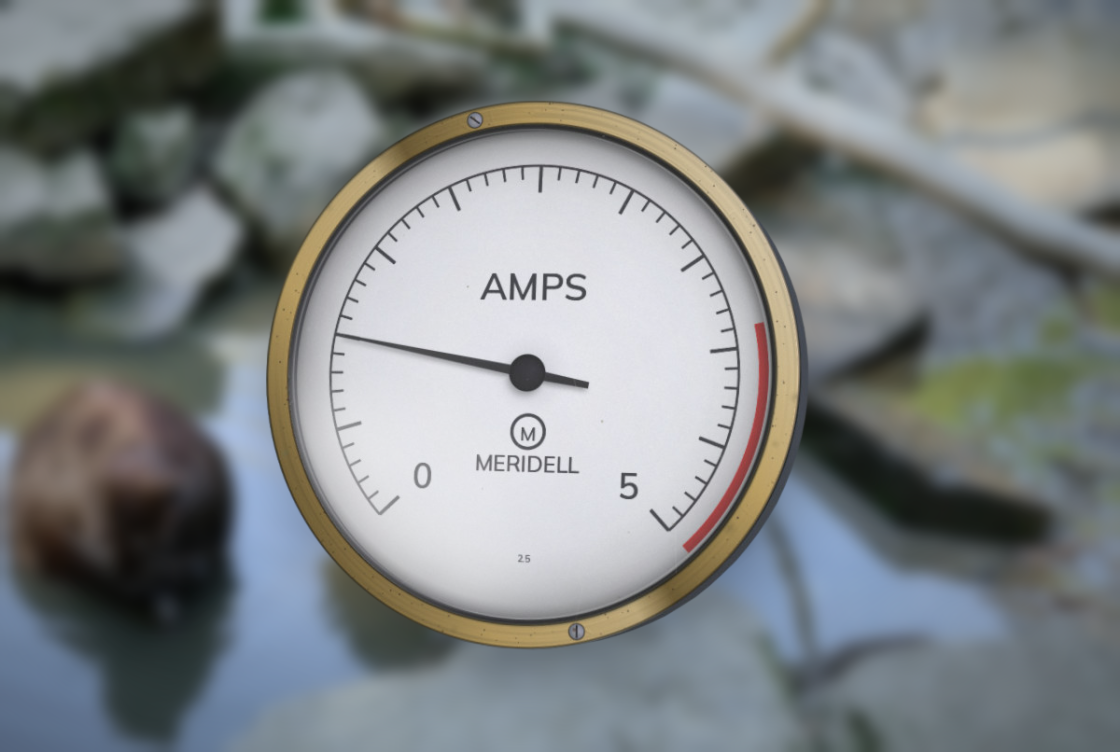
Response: 1 A
